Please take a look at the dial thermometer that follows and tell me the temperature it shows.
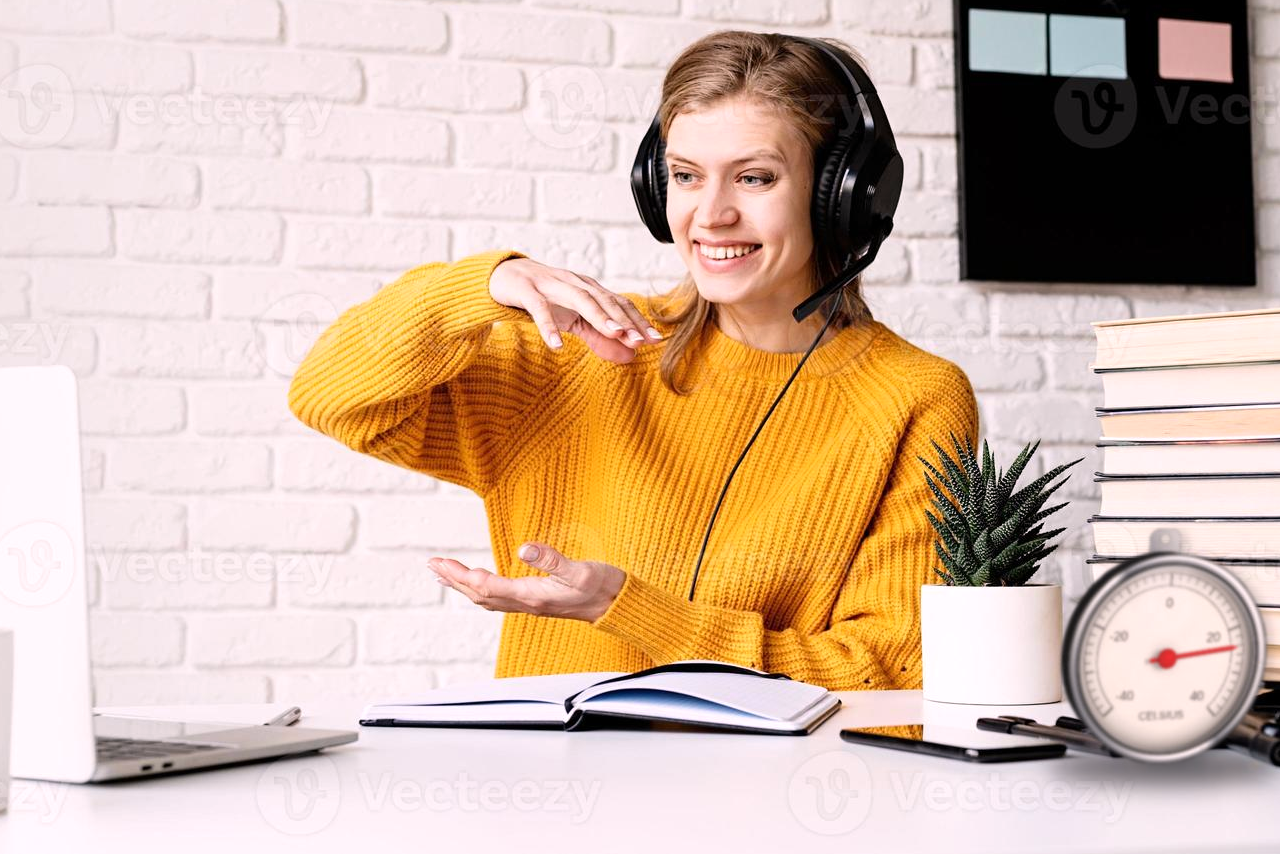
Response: 24 °C
